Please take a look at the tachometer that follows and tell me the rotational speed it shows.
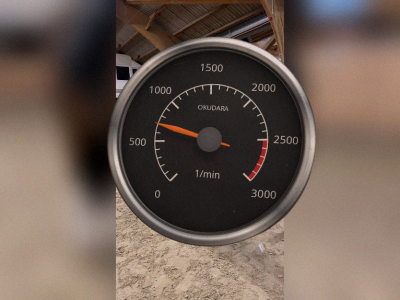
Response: 700 rpm
